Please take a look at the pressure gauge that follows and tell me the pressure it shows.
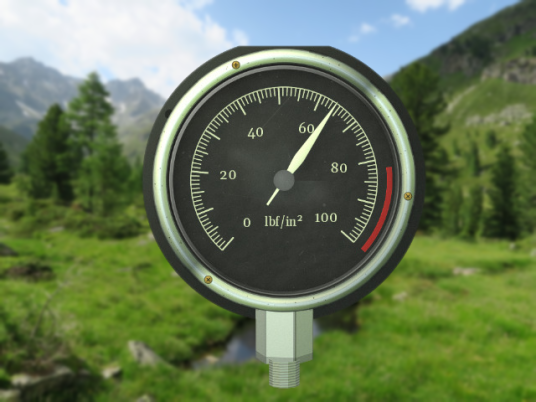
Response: 64 psi
